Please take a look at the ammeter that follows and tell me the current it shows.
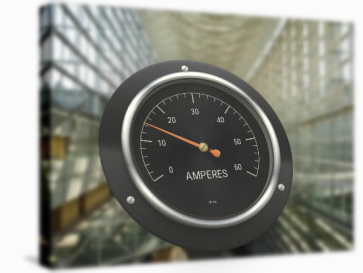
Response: 14 A
